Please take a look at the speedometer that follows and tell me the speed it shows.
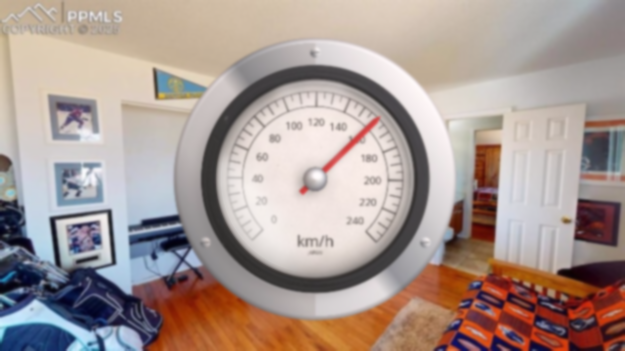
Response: 160 km/h
